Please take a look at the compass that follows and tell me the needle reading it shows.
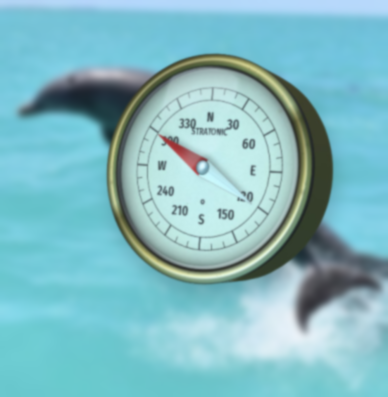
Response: 300 °
